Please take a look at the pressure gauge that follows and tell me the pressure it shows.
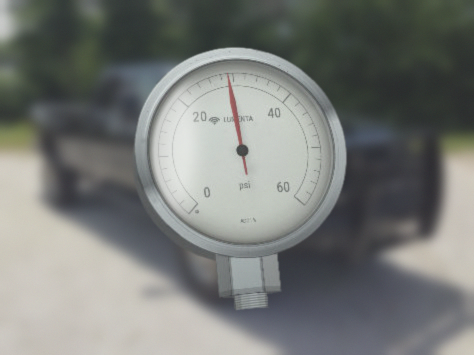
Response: 29 psi
